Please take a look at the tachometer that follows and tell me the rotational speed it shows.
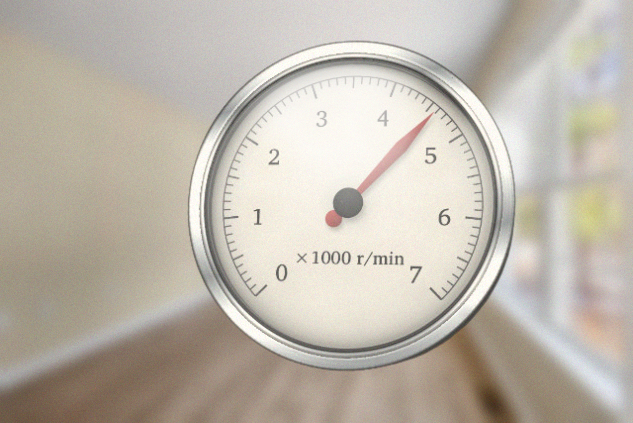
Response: 4600 rpm
